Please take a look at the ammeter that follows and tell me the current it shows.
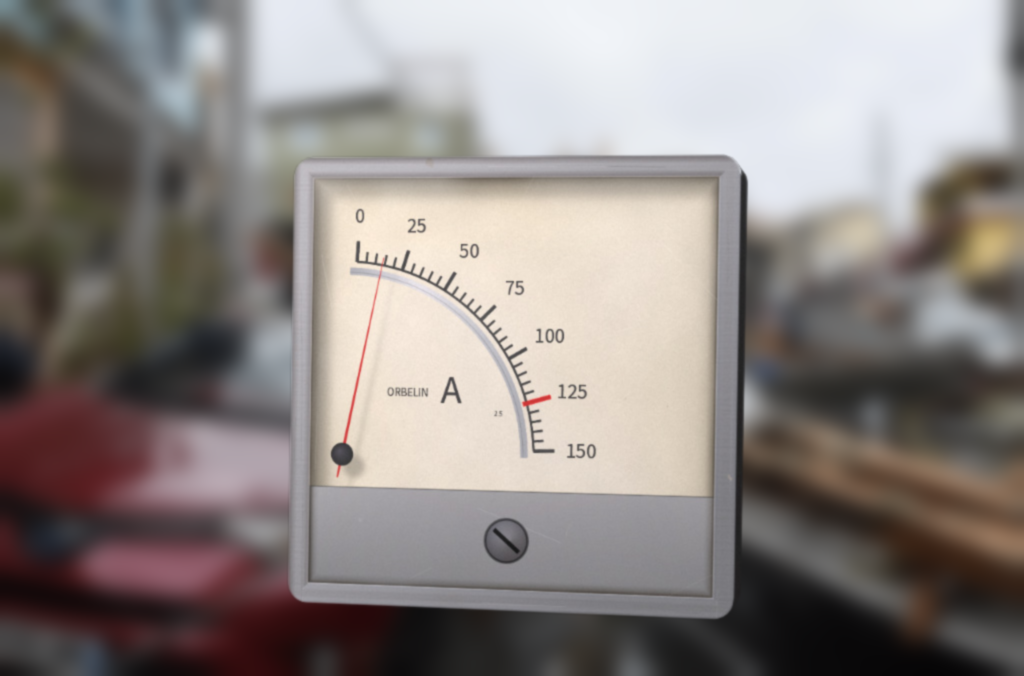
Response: 15 A
